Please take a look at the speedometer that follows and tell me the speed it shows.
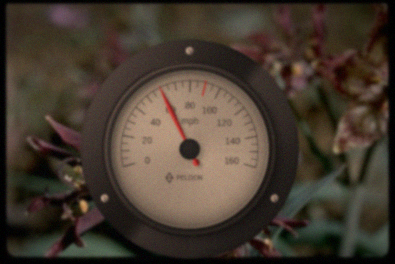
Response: 60 mph
